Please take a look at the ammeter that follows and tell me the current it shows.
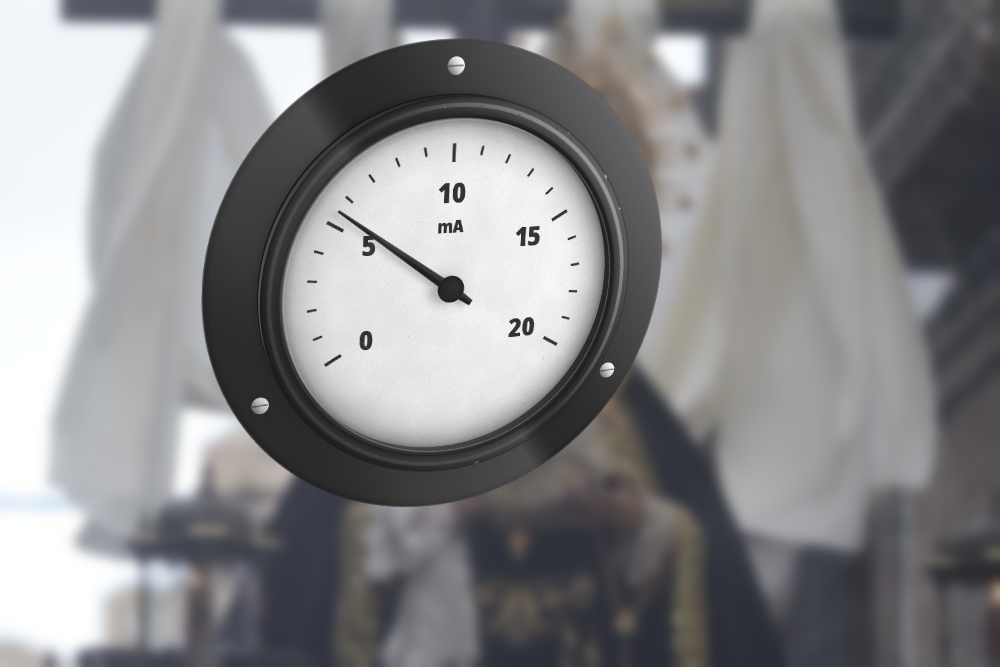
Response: 5.5 mA
